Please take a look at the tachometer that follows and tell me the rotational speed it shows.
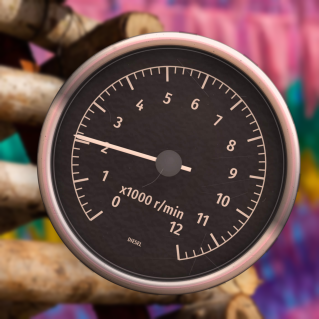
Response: 2100 rpm
